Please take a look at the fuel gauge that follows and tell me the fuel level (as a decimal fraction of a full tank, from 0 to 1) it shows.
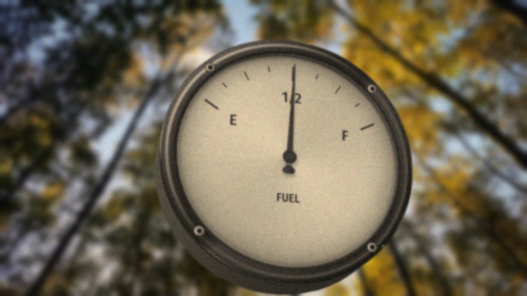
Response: 0.5
